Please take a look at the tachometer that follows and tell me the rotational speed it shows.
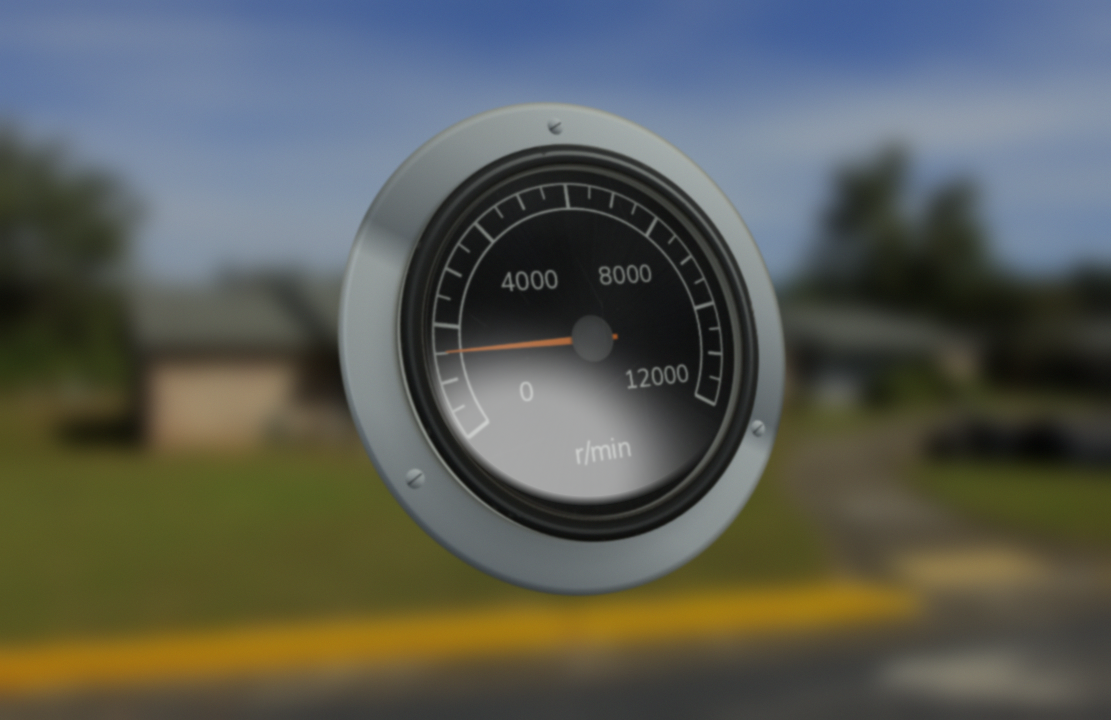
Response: 1500 rpm
